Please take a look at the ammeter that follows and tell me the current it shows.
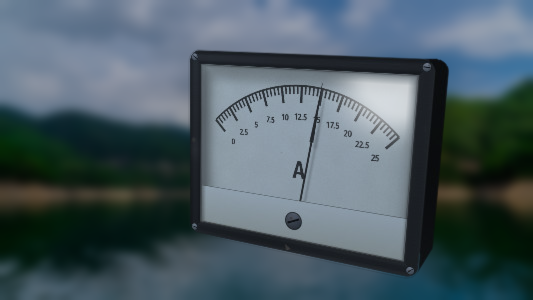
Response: 15 A
